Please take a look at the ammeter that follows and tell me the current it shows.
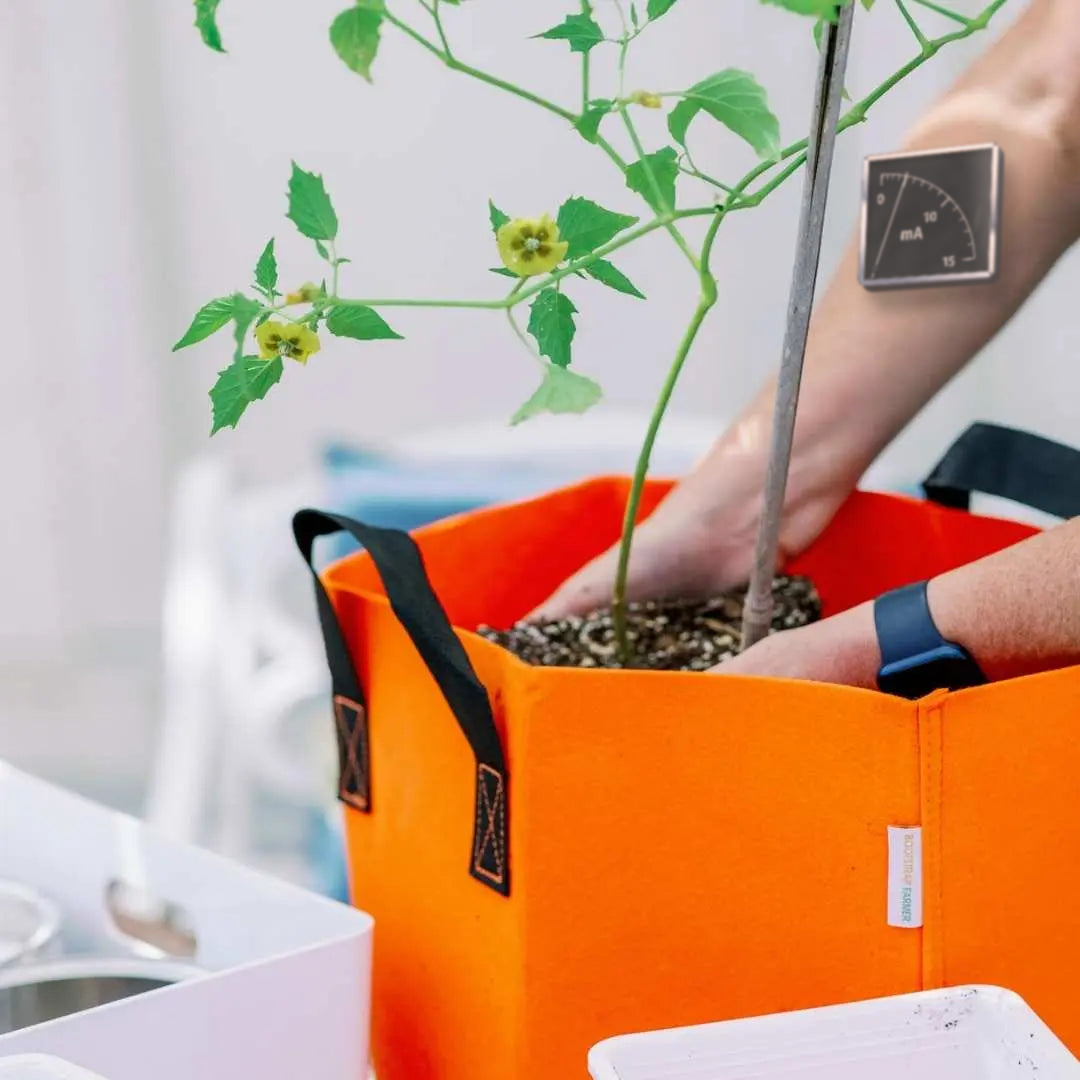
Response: 5 mA
